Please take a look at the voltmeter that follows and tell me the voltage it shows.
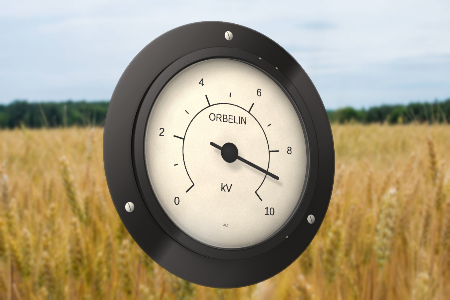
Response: 9 kV
